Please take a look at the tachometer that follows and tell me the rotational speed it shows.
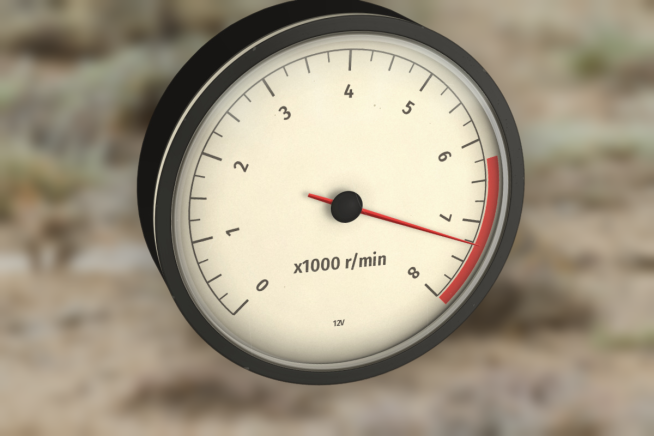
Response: 7250 rpm
